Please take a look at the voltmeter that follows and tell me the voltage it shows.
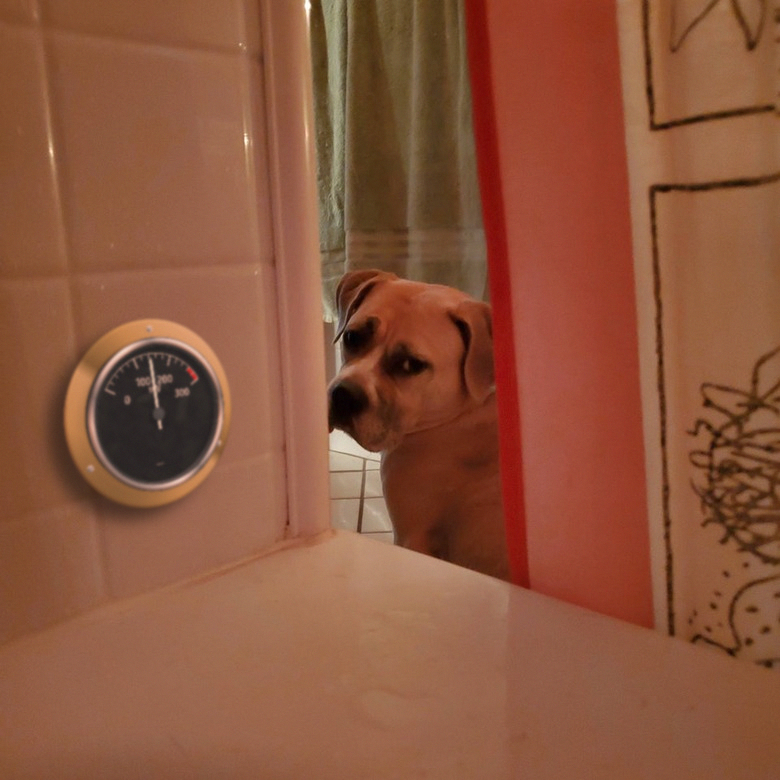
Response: 140 mV
